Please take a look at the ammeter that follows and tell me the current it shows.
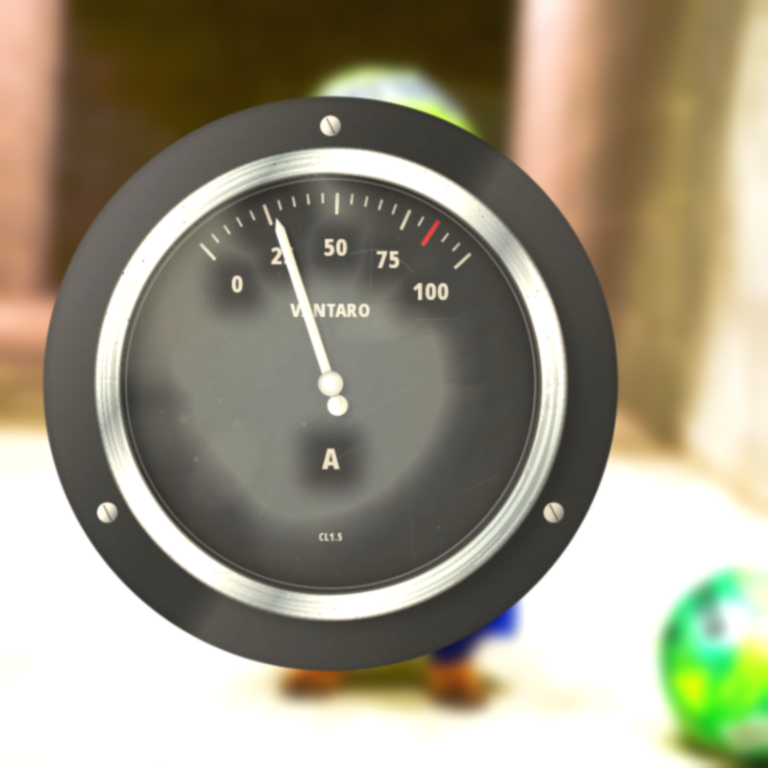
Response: 27.5 A
